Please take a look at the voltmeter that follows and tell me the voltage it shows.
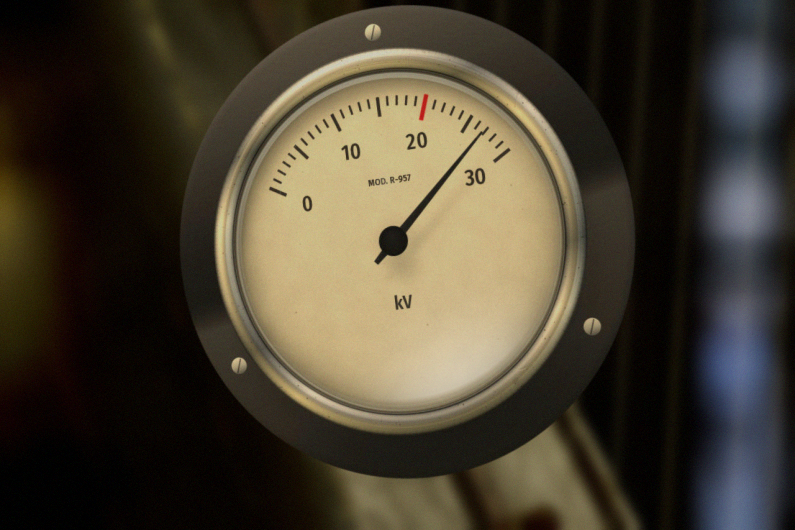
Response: 27 kV
